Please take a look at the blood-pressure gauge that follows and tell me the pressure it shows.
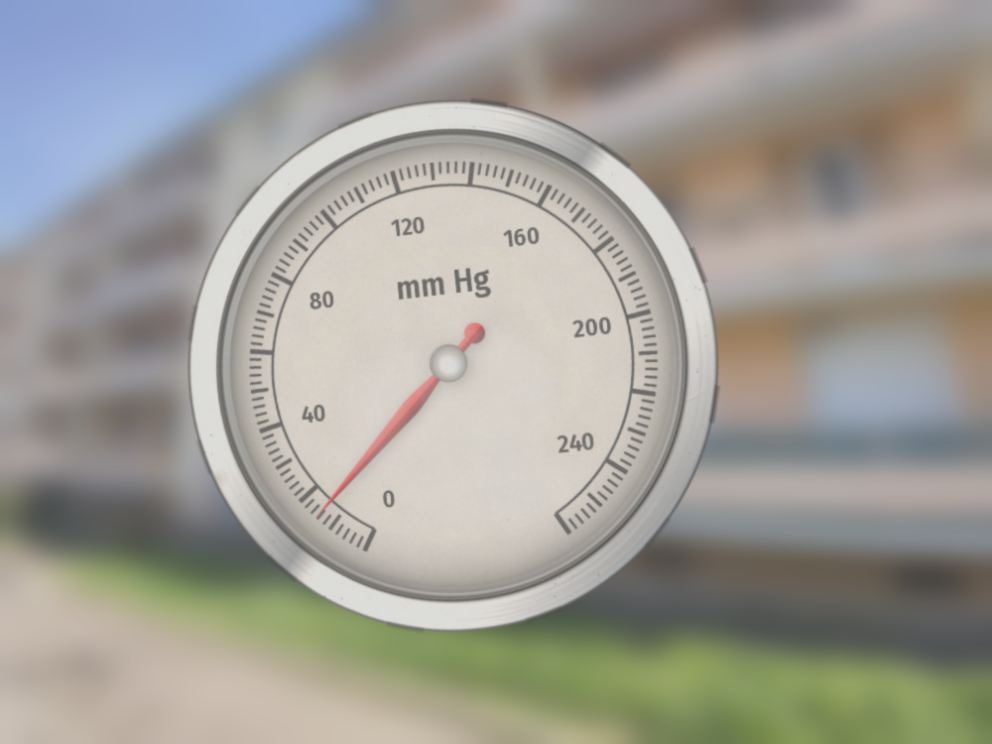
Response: 14 mmHg
